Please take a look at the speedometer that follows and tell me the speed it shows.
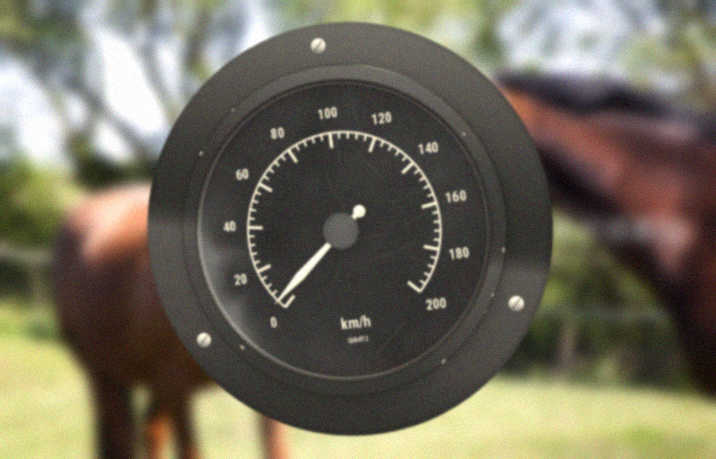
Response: 4 km/h
